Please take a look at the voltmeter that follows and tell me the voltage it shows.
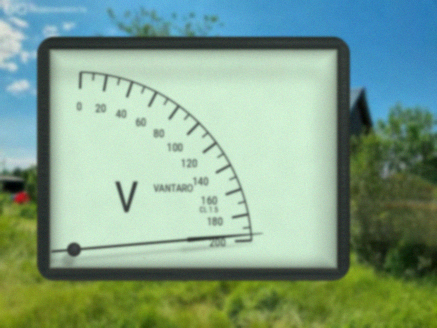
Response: 195 V
